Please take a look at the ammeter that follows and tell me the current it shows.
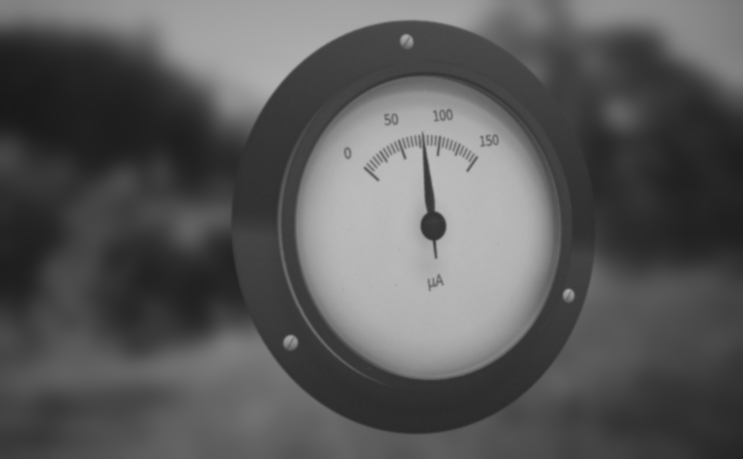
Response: 75 µA
